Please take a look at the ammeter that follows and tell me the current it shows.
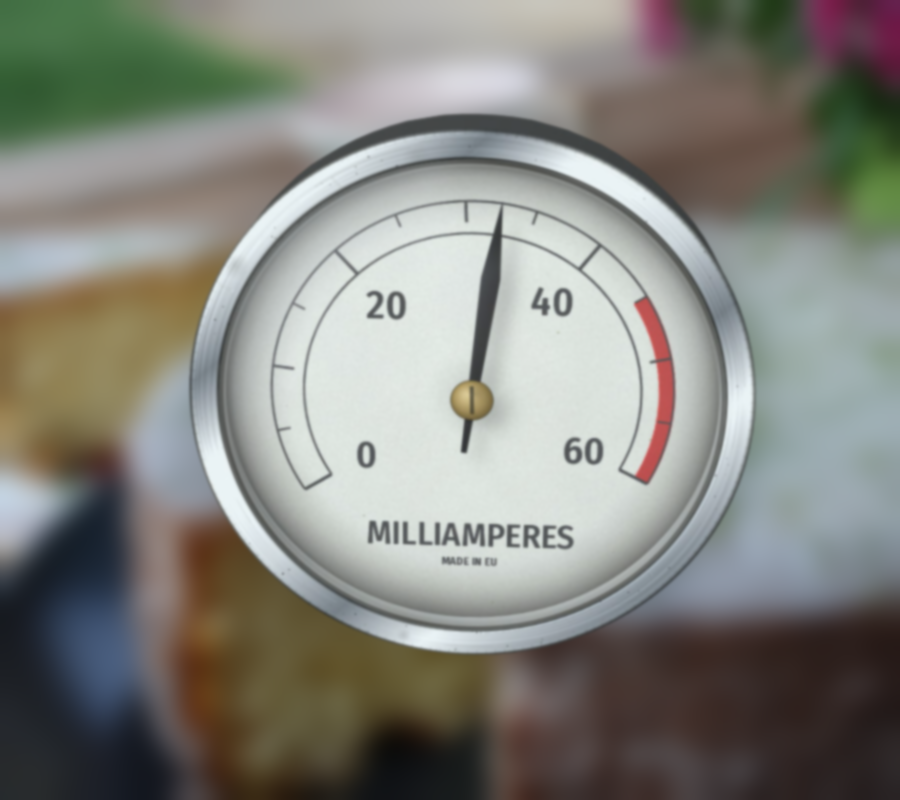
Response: 32.5 mA
